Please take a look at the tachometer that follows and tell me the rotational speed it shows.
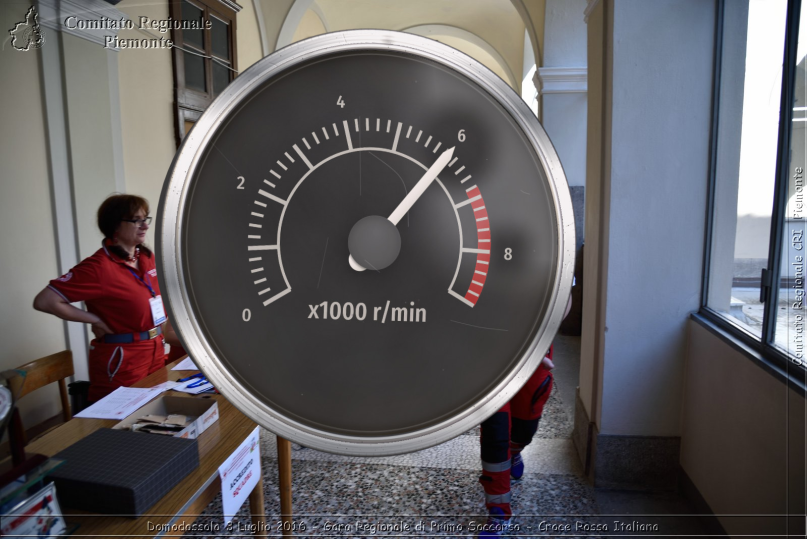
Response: 6000 rpm
